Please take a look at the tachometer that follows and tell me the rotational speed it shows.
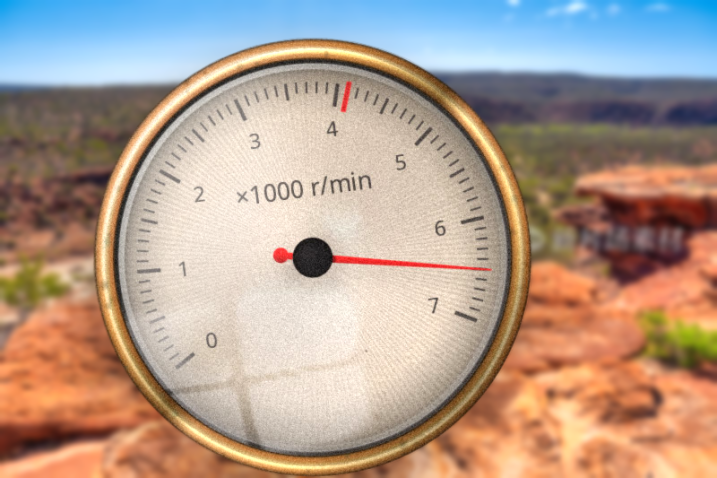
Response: 6500 rpm
